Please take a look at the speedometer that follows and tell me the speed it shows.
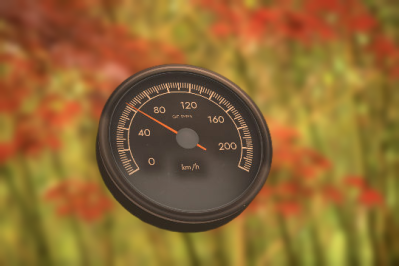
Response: 60 km/h
